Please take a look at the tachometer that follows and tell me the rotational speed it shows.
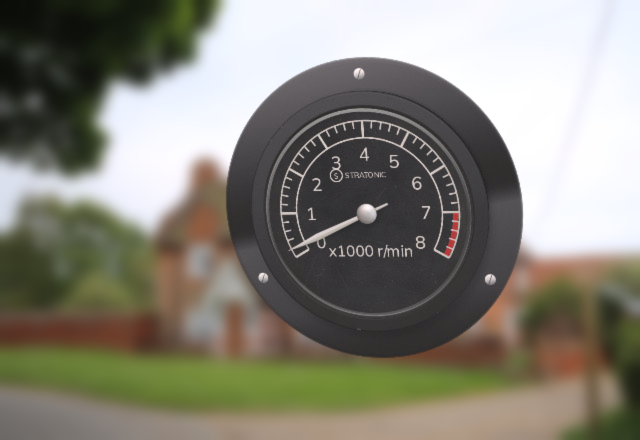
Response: 200 rpm
